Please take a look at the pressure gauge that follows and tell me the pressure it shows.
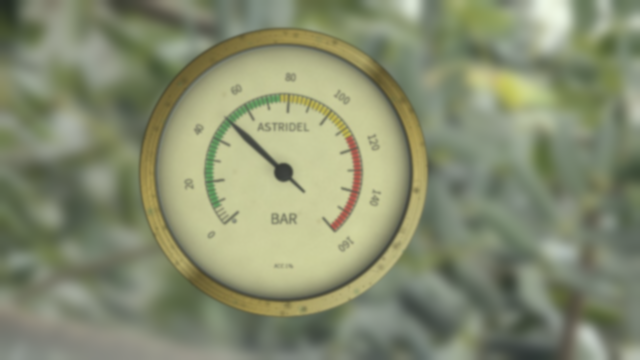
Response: 50 bar
